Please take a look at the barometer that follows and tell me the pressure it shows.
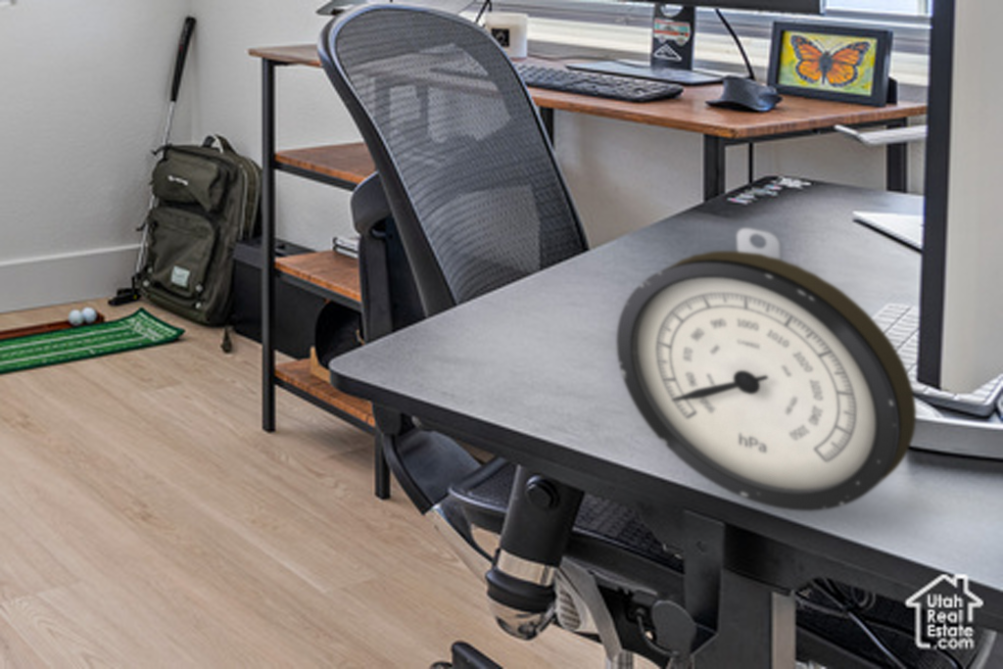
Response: 955 hPa
